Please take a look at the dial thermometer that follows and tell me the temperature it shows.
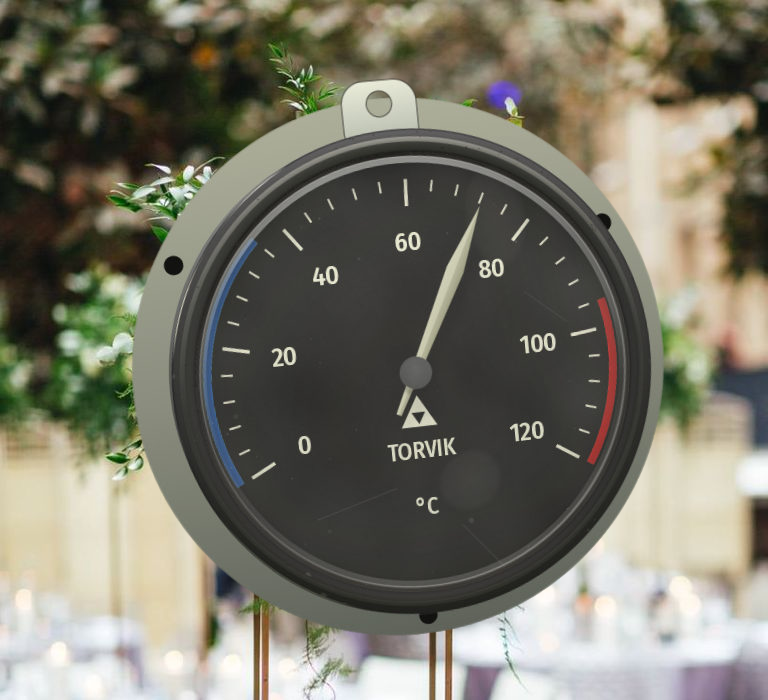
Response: 72 °C
